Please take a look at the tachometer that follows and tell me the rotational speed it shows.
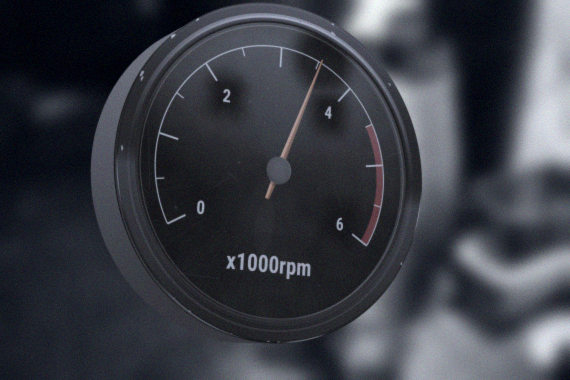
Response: 3500 rpm
